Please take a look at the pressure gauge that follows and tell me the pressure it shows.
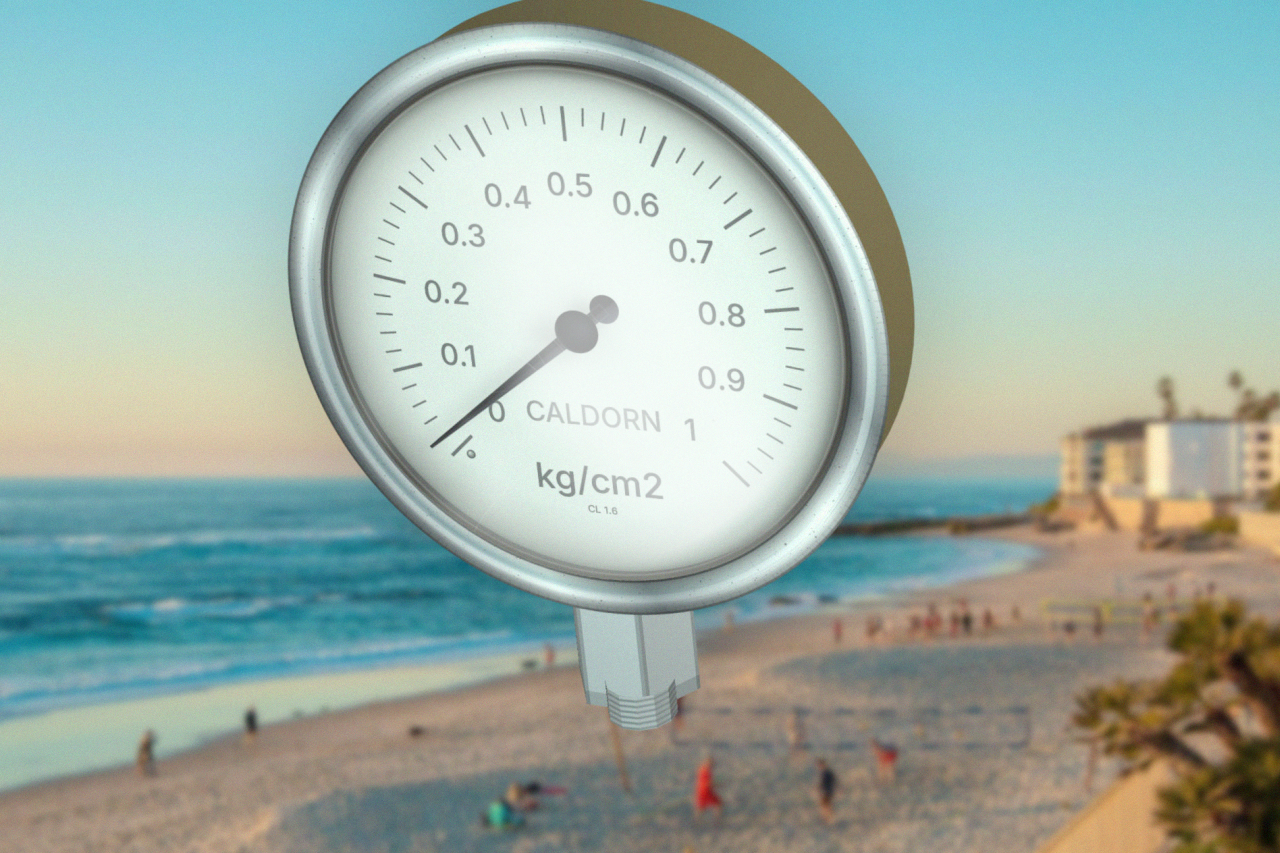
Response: 0.02 kg/cm²
